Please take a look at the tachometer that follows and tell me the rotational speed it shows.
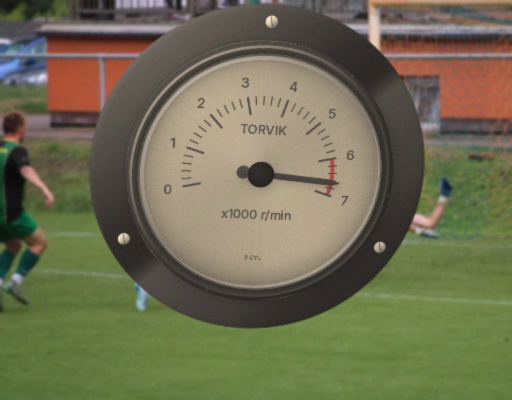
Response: 6600 rpm
